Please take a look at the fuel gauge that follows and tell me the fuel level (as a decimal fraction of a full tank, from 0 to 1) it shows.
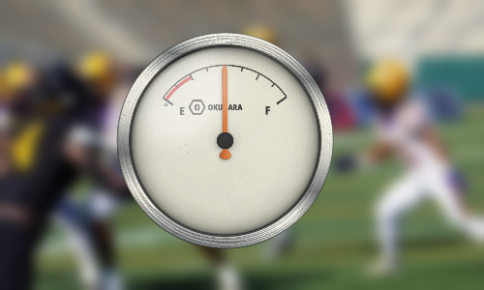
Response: 0.5
